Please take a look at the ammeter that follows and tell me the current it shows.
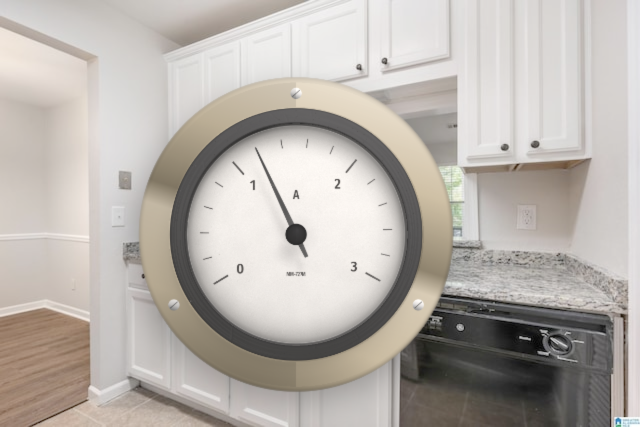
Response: 1.2 A
